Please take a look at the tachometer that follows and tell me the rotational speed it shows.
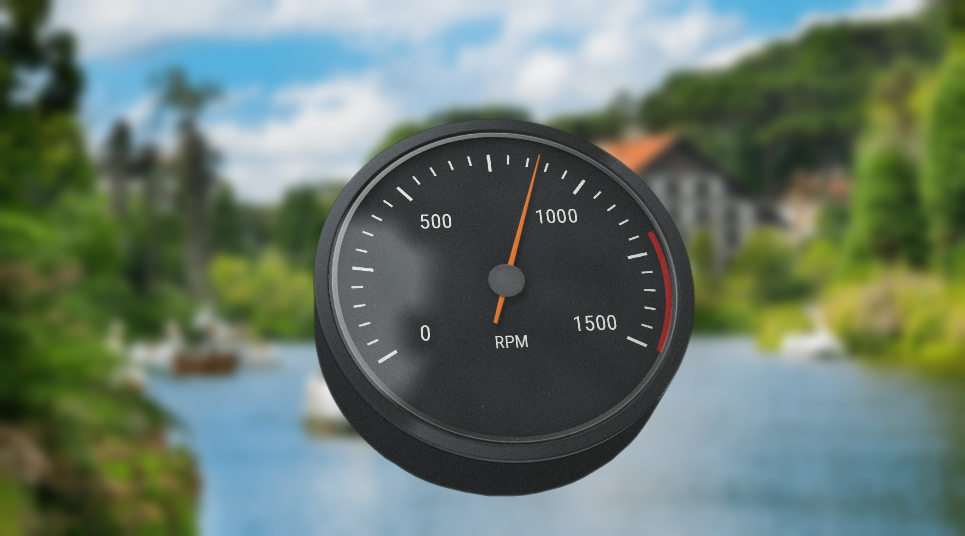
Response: 875 rpm
